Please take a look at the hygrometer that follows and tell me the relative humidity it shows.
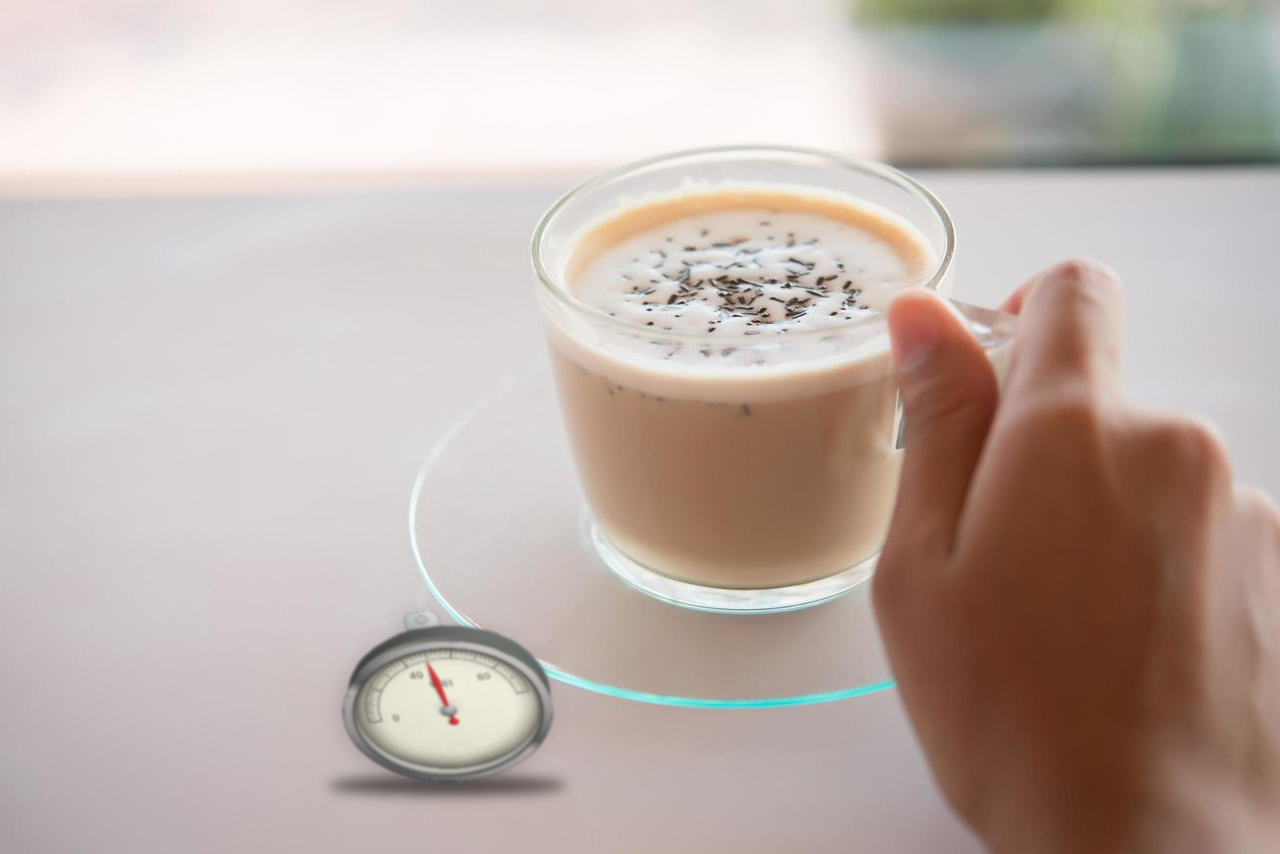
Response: 50 %
